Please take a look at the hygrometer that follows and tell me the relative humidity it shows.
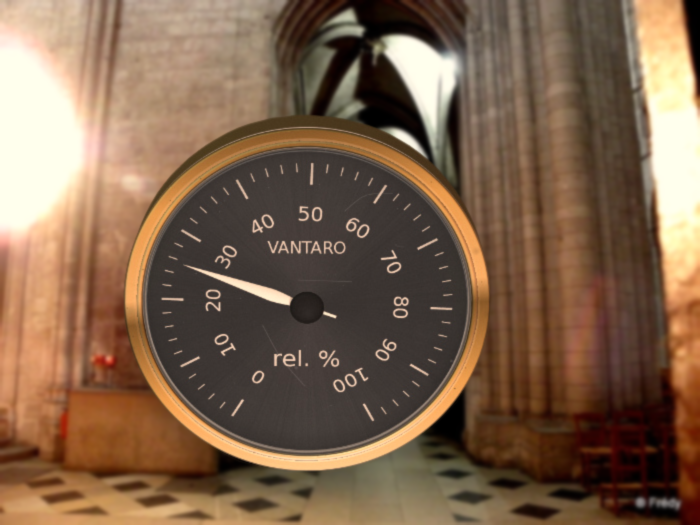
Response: 26 %
